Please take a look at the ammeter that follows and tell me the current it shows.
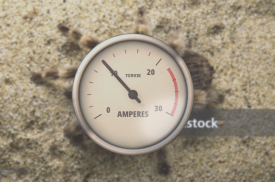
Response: 10 A
